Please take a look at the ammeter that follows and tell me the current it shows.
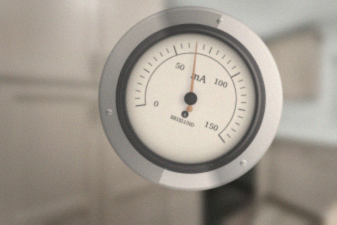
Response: 65 mA
